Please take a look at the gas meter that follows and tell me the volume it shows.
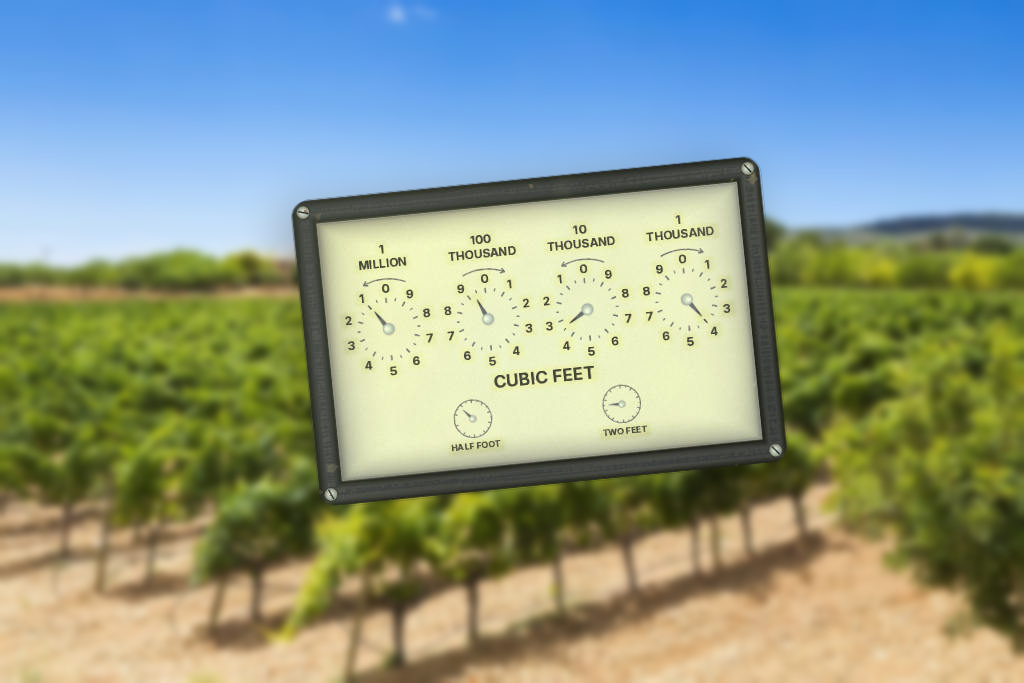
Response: 93400 ft³
